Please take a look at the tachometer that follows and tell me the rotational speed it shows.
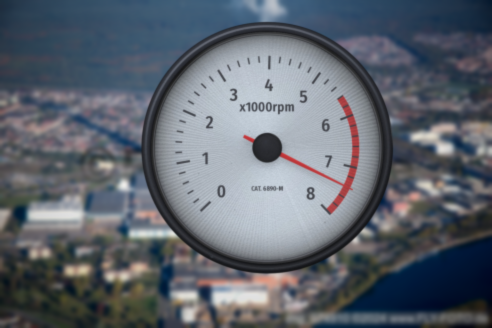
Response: 7400 rpm
